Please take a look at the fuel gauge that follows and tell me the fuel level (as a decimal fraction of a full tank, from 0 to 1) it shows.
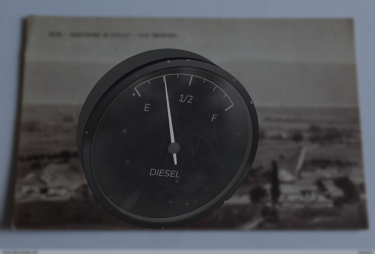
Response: 0.25
